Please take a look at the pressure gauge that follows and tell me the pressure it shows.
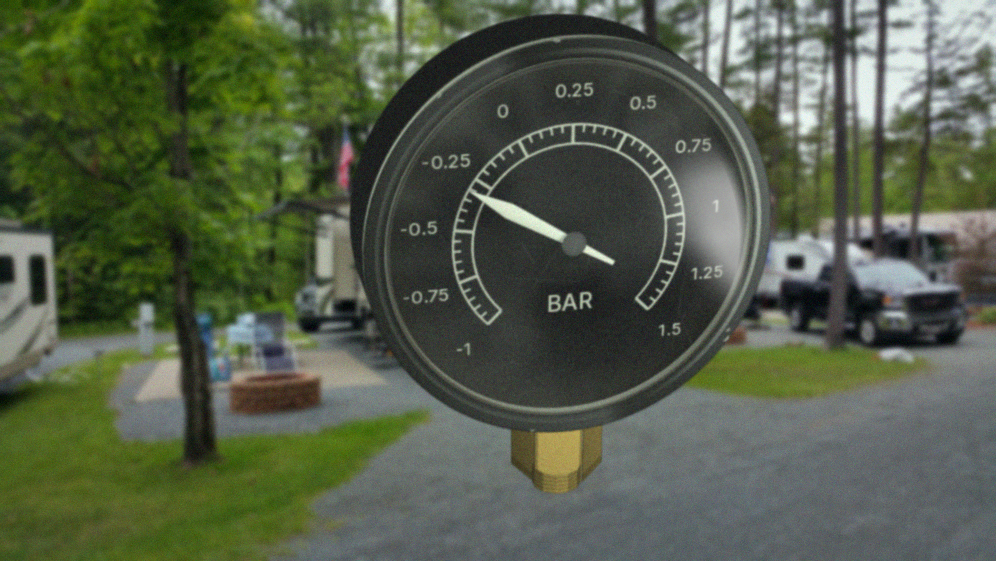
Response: -0.3 bar
